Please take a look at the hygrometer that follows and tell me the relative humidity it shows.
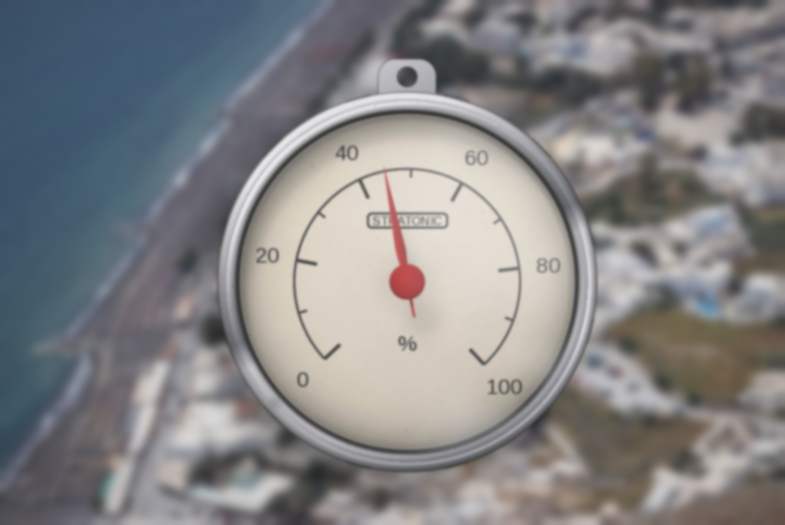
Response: 45 %
